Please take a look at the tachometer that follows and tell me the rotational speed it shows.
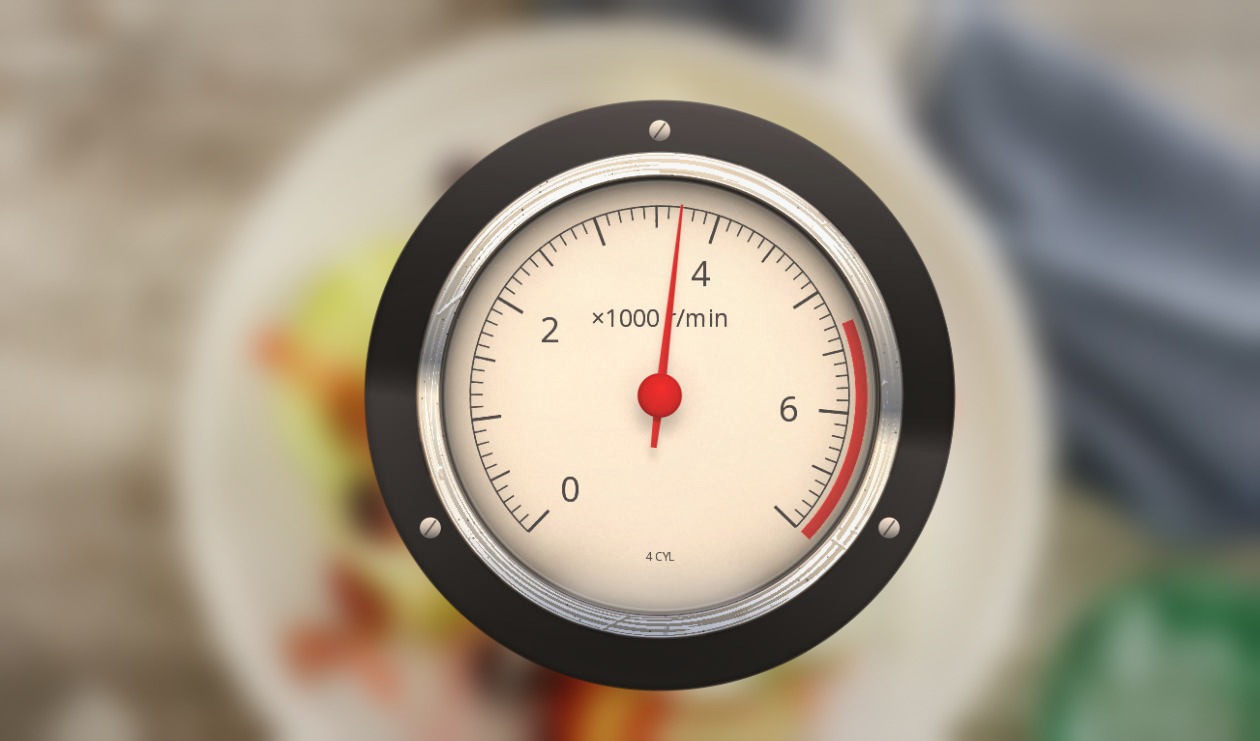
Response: 3700 rpm
